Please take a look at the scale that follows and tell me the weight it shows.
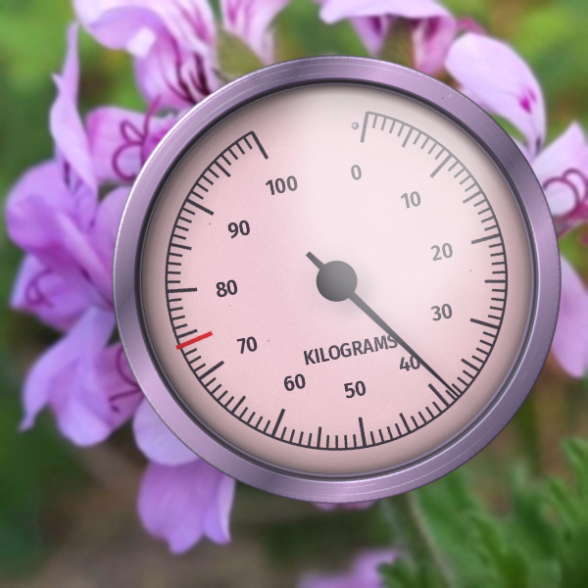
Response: 38.5 kg
